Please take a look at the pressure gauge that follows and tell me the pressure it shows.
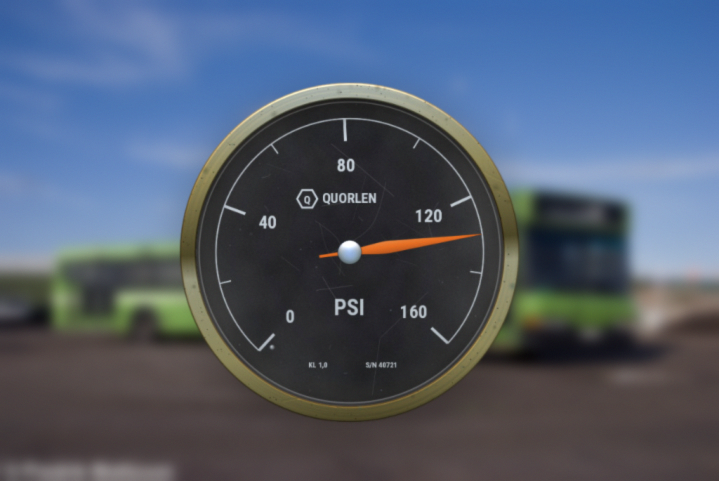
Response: 130 psi
